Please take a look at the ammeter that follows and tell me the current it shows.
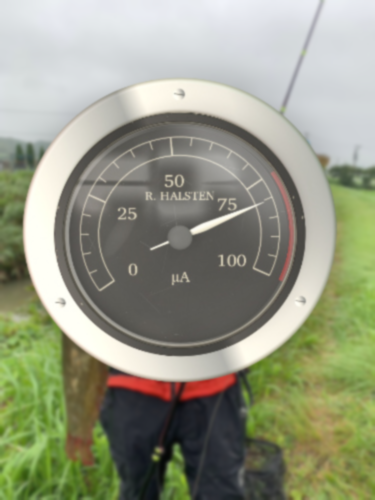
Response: 80 µA
